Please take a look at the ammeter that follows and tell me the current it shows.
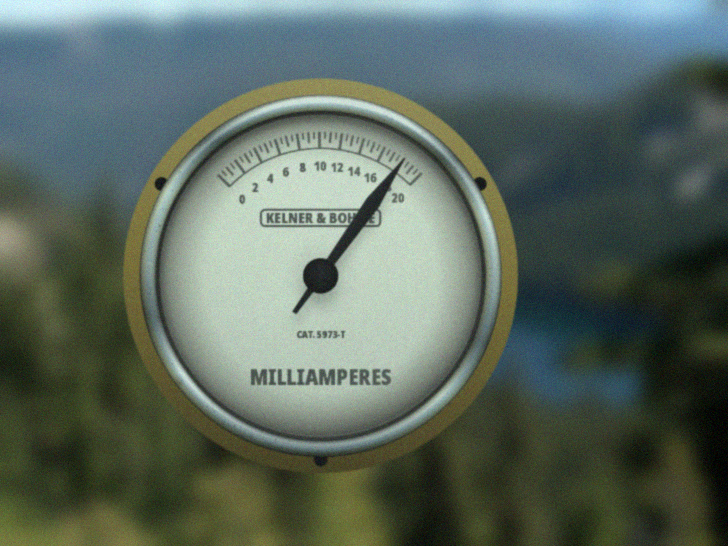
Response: 18 mA
